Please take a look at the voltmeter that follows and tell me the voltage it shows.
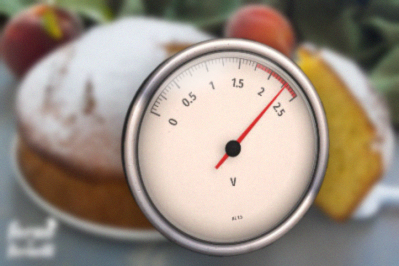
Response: 2.25 V
